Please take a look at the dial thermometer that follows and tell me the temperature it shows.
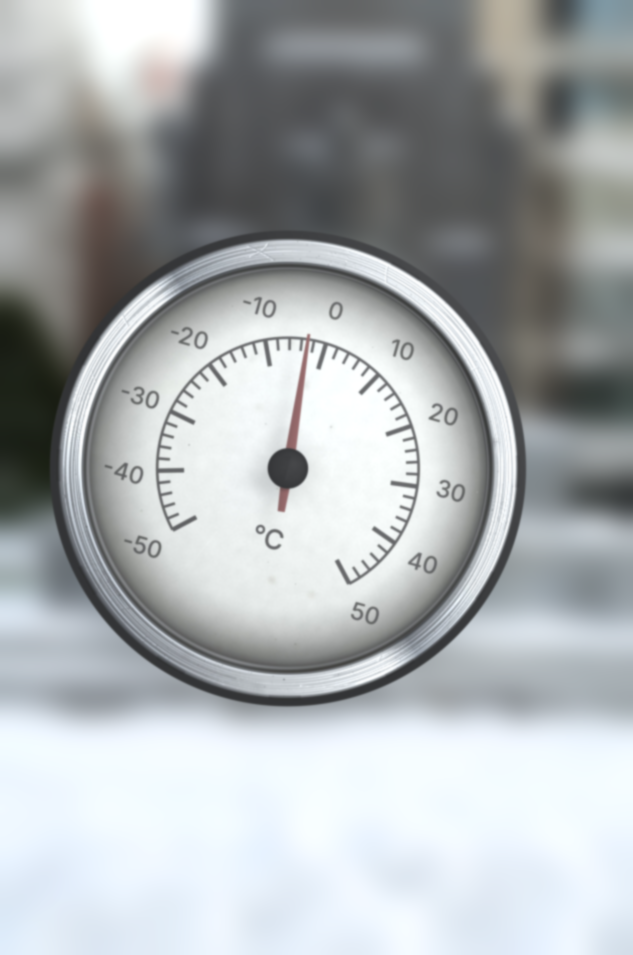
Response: -3 °C
